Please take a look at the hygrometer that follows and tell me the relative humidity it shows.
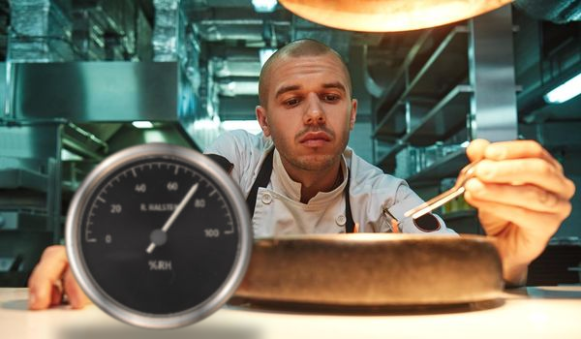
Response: 72 %
